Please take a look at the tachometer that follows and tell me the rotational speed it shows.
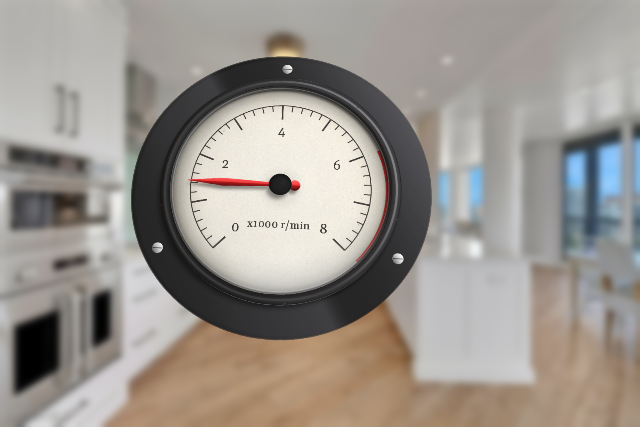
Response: 1400 rpm
